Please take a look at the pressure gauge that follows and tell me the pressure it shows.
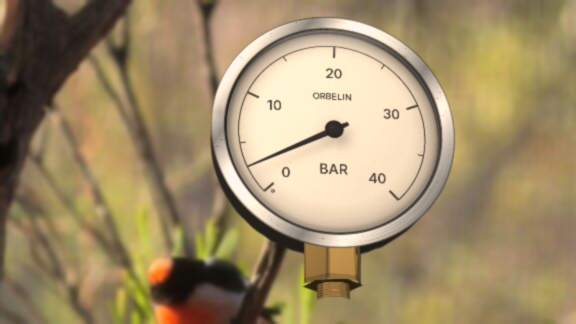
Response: 2.5 bar
